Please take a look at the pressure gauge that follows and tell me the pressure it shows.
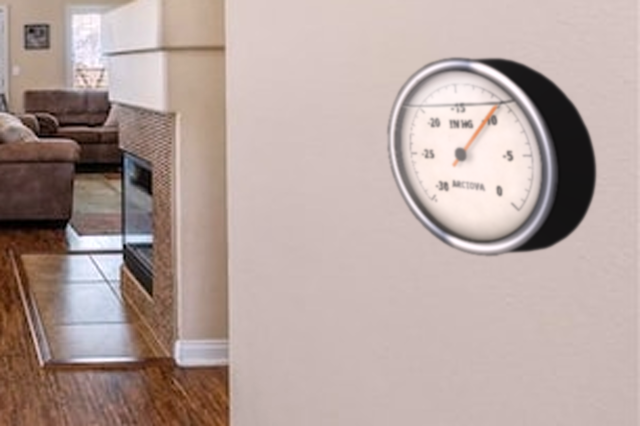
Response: -10 inHg
